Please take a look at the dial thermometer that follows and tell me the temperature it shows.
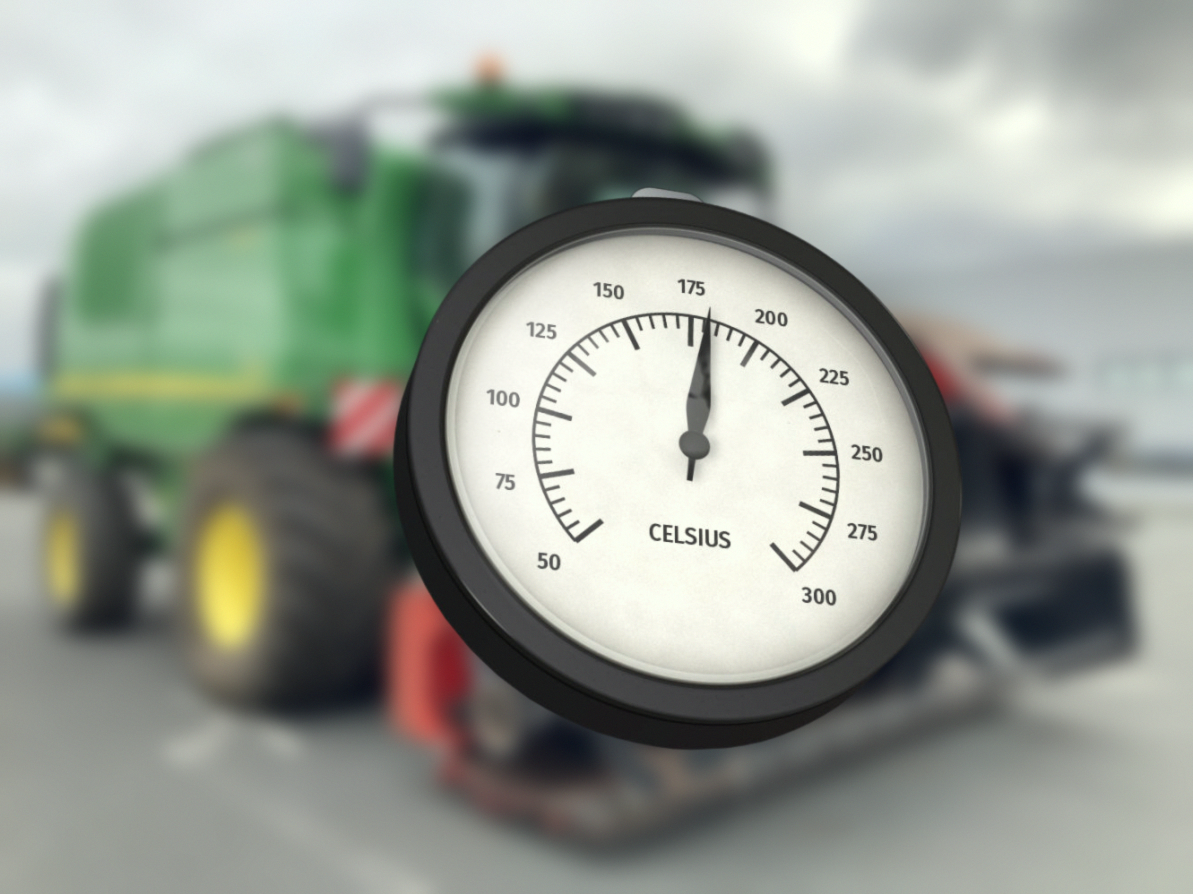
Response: 180 °C
